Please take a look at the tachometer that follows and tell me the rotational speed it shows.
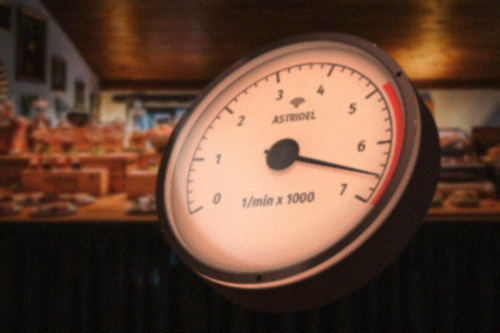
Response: 6600 rpm
